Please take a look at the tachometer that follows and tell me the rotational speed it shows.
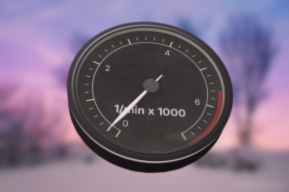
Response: 200 rpm
